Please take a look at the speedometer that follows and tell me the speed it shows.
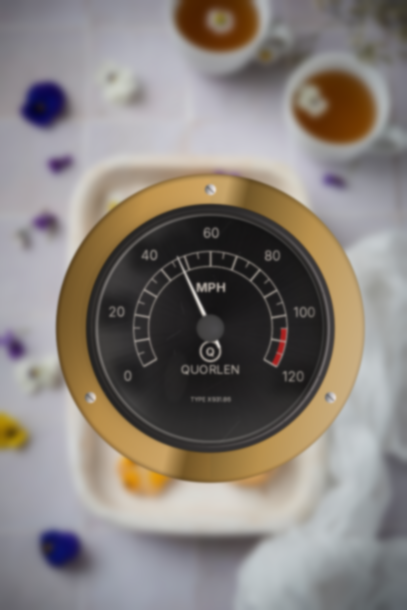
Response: 47.5 mph
